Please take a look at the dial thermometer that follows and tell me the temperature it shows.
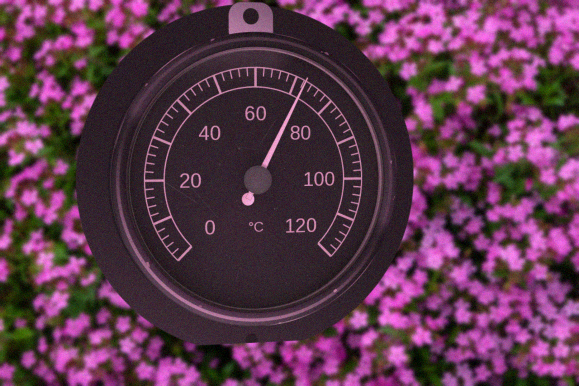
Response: 72 °C
